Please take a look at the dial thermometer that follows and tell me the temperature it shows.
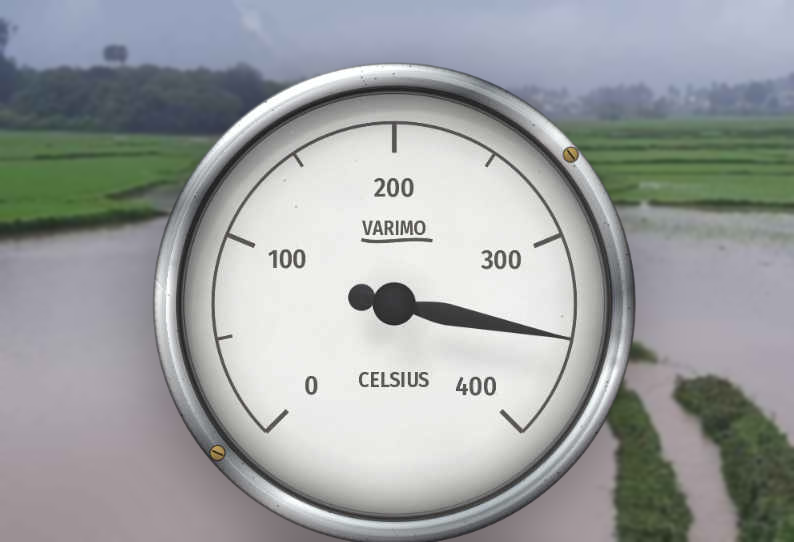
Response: 350 °C
